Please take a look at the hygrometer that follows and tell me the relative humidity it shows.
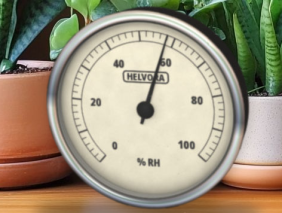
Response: 58 %
